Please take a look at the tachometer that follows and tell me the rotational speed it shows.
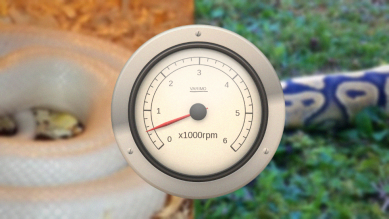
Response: 500 rpm
